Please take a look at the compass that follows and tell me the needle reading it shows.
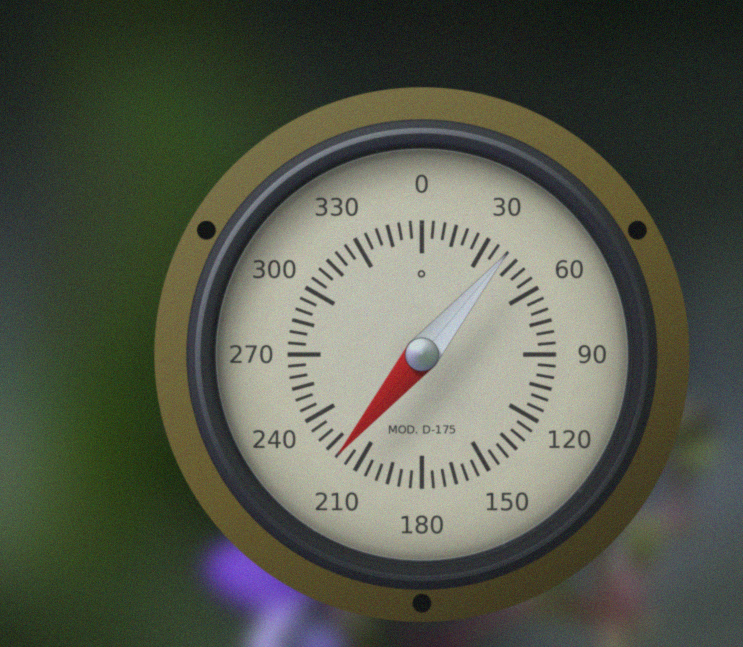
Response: 220 °
